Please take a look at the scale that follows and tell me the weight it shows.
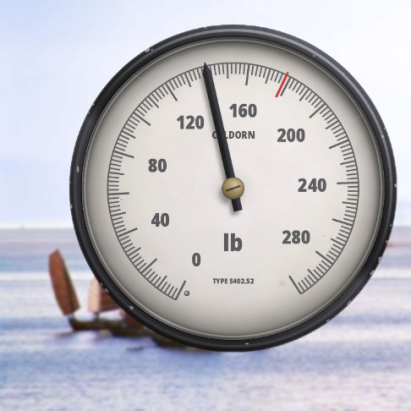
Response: 140 lb
